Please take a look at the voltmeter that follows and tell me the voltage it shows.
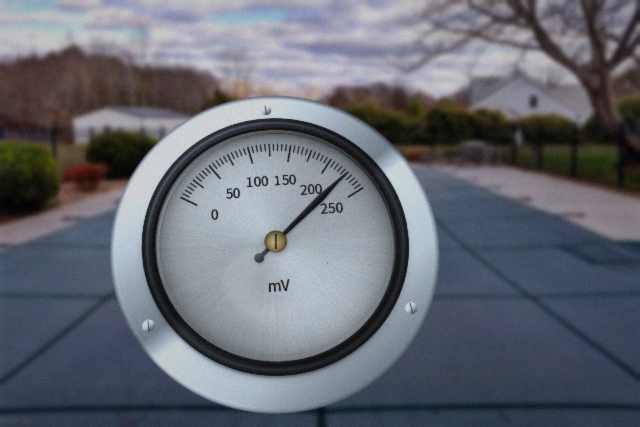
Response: 225 mV
